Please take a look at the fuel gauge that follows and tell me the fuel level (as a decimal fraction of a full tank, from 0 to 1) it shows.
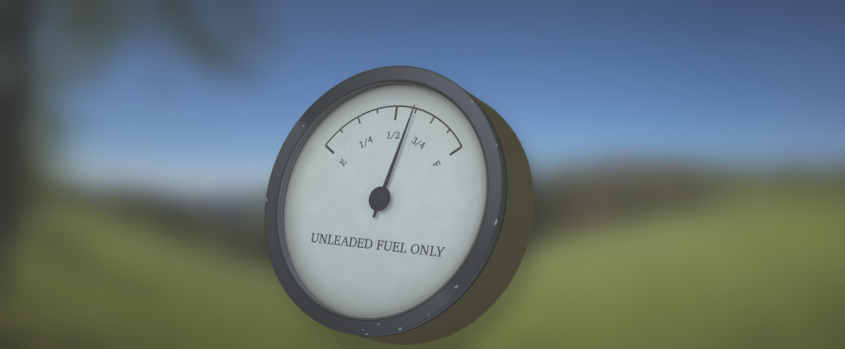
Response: 0.625
